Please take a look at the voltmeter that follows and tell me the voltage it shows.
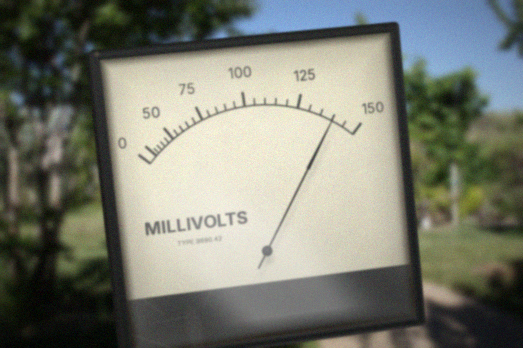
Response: 140 mV
